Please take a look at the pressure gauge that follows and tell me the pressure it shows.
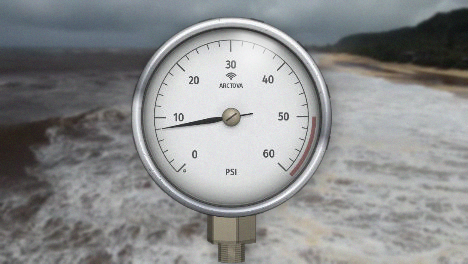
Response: 8 psi
